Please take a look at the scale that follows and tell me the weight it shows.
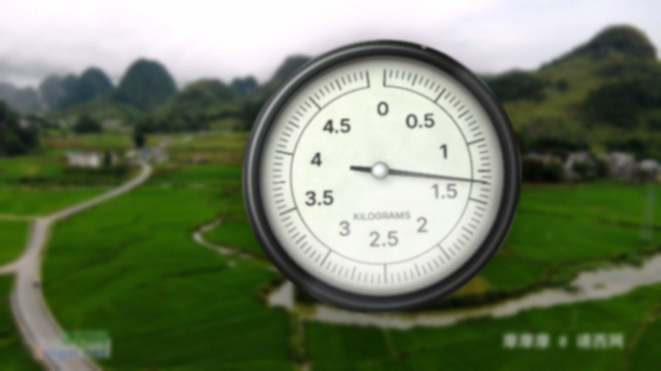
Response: 1.35 kg
